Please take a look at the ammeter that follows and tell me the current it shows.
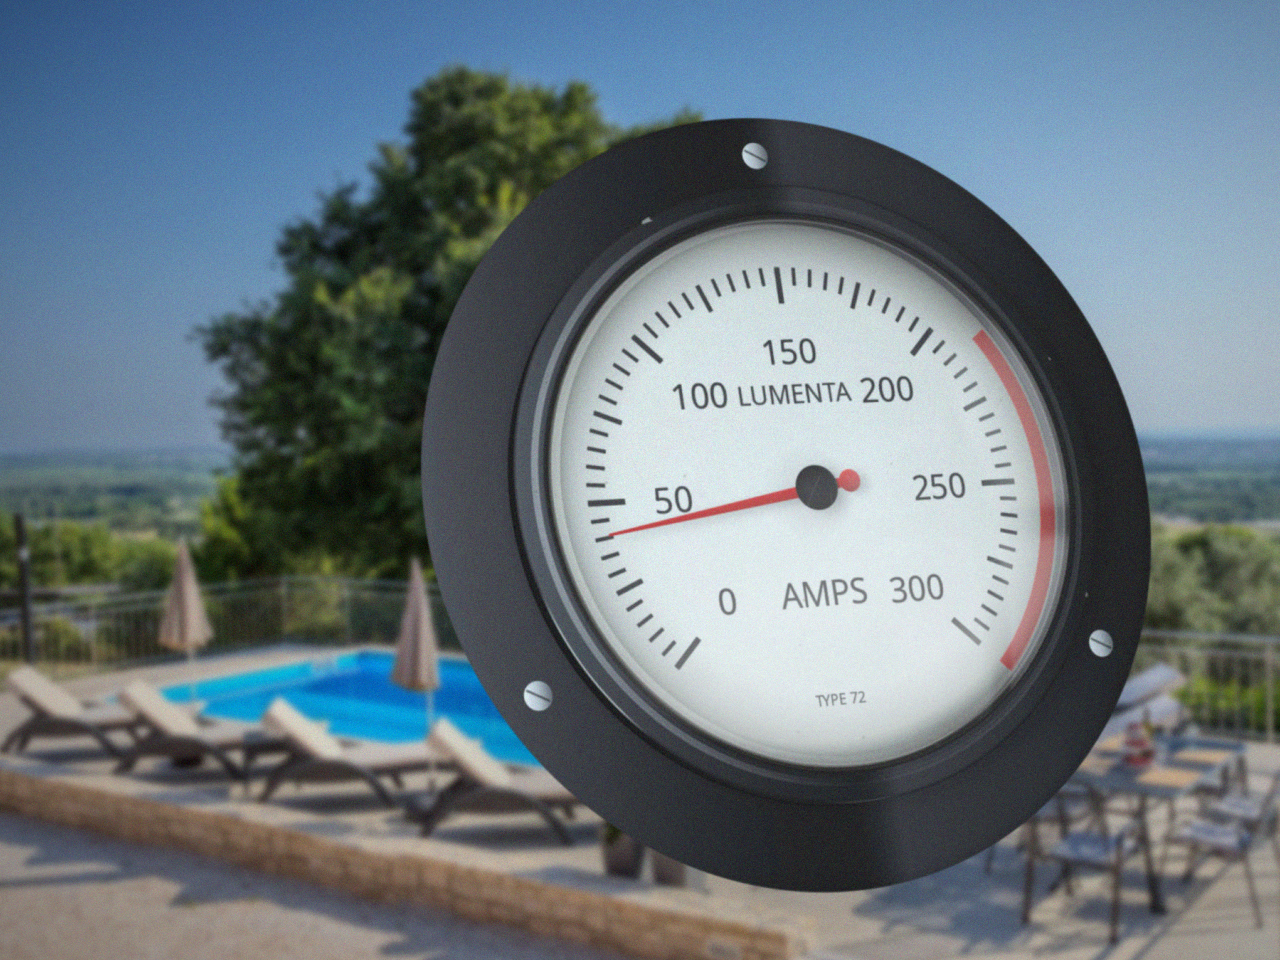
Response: 40 A
